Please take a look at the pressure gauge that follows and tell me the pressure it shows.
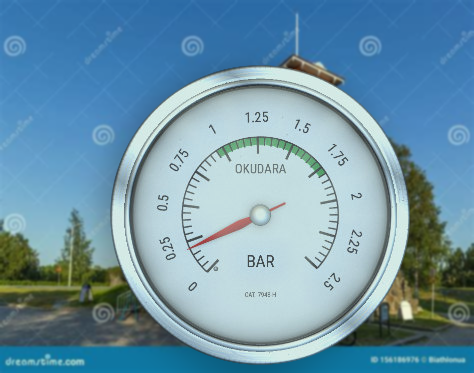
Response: 0.2 bar
